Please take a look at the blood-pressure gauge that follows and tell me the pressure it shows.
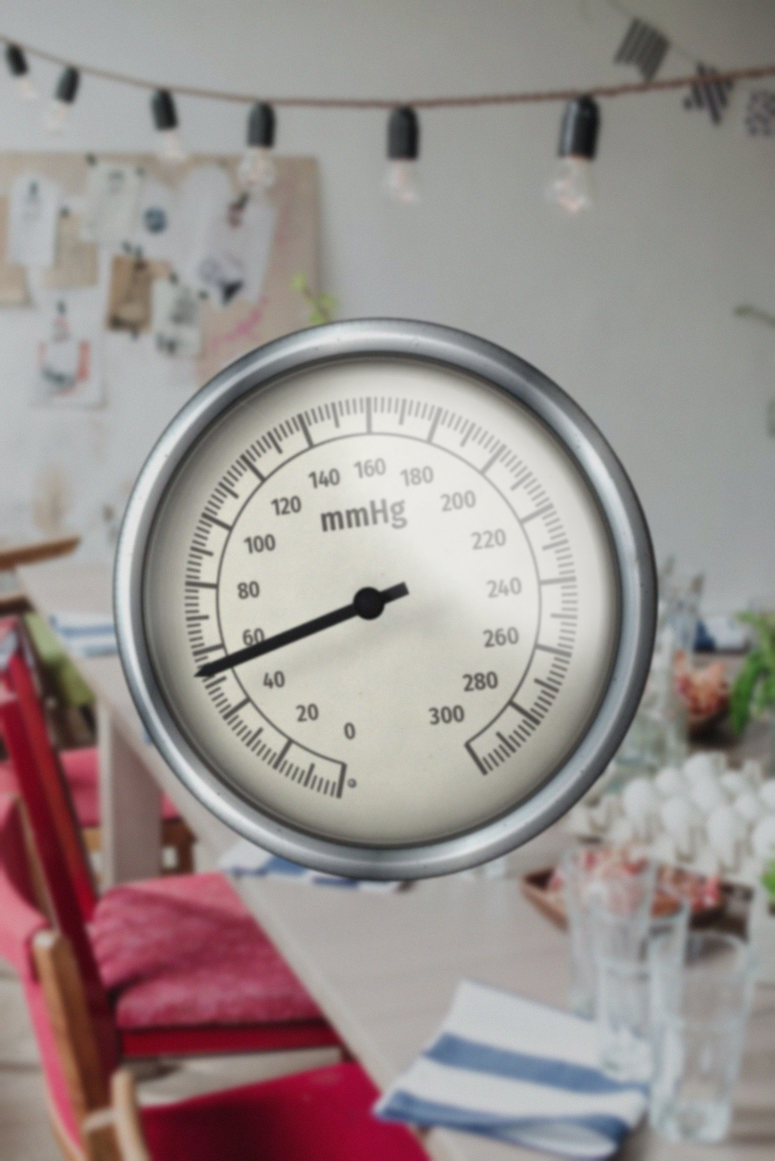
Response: 54 mmHg
